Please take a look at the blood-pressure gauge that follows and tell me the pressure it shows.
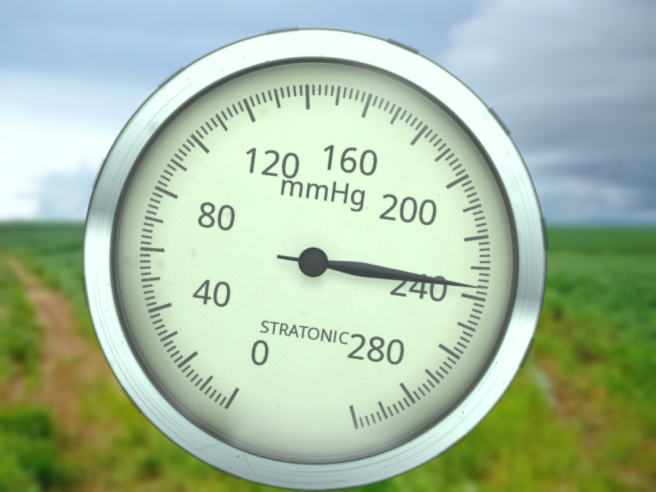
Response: 236 mmHg
